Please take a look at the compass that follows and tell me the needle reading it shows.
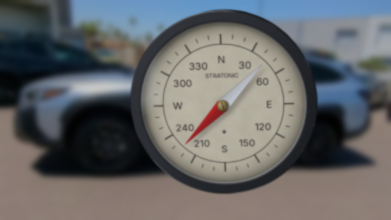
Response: 225 °
